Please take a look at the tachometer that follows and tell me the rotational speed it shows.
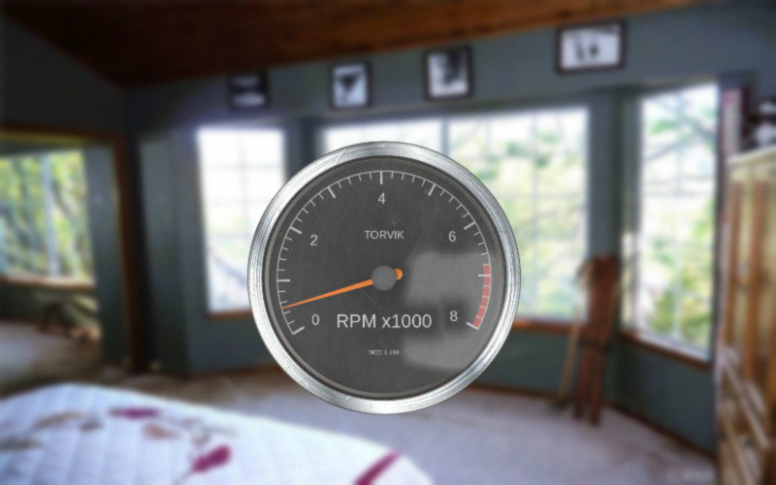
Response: 500 rpm
